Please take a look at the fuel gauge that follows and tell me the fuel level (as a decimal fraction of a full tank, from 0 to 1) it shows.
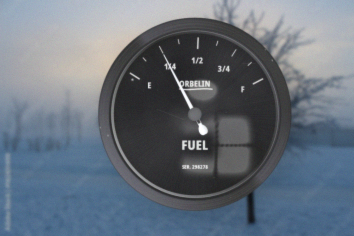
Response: 0.25
